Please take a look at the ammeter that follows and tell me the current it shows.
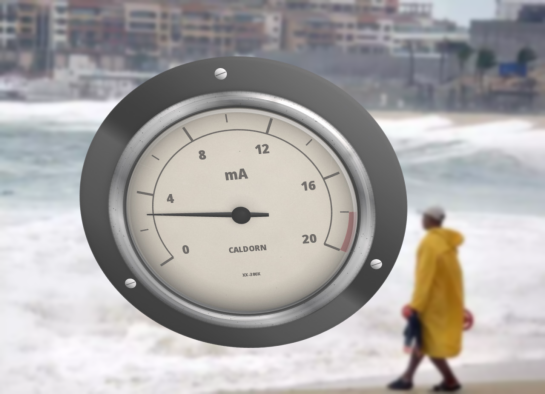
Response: 3 mA
